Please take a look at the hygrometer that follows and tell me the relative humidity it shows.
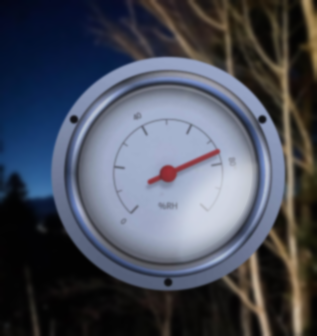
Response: 75 %
